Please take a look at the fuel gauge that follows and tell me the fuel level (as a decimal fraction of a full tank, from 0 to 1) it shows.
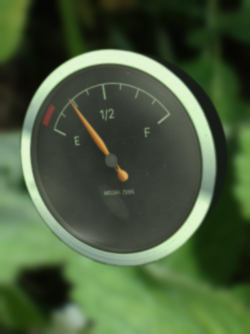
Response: 0.25
